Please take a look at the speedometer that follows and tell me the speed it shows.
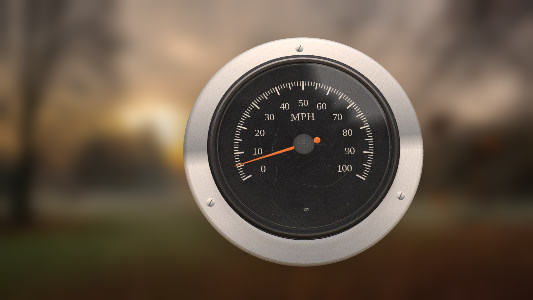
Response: 5 mph
